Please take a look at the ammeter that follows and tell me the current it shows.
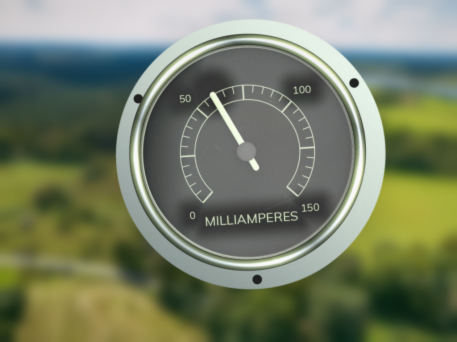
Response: 60 mA
